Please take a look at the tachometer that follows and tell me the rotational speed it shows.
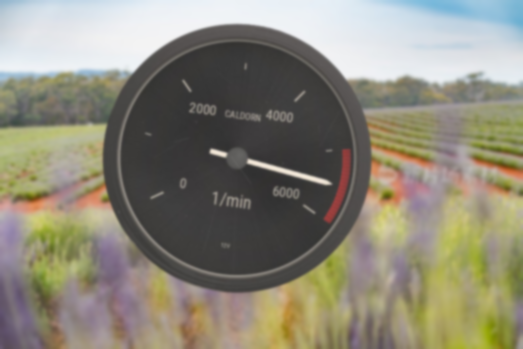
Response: 5500 rpm
